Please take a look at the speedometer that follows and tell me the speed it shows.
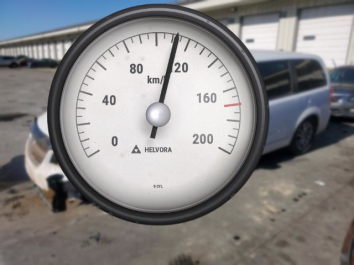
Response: 112.5 km/h
